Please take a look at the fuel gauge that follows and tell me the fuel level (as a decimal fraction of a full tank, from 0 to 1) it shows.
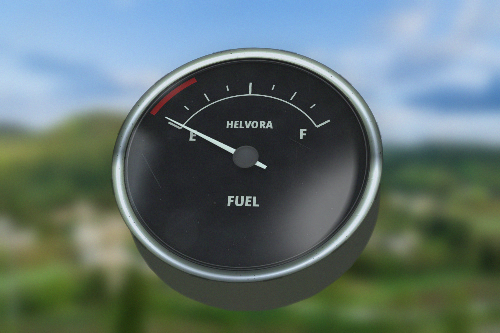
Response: 0
